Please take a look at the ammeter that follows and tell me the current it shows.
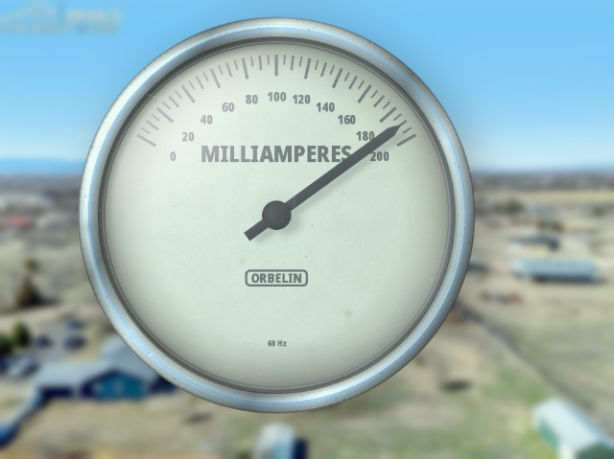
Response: 190 mA
